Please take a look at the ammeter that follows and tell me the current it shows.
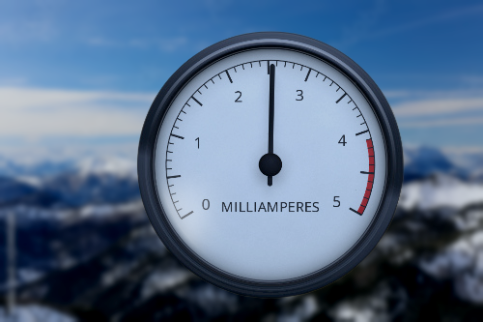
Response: 2.55 mA
